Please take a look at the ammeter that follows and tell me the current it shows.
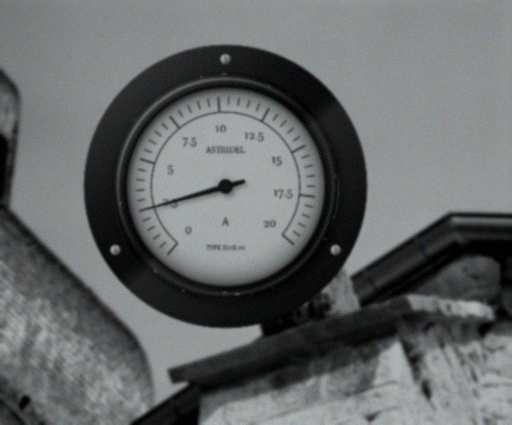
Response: 2.5 A
